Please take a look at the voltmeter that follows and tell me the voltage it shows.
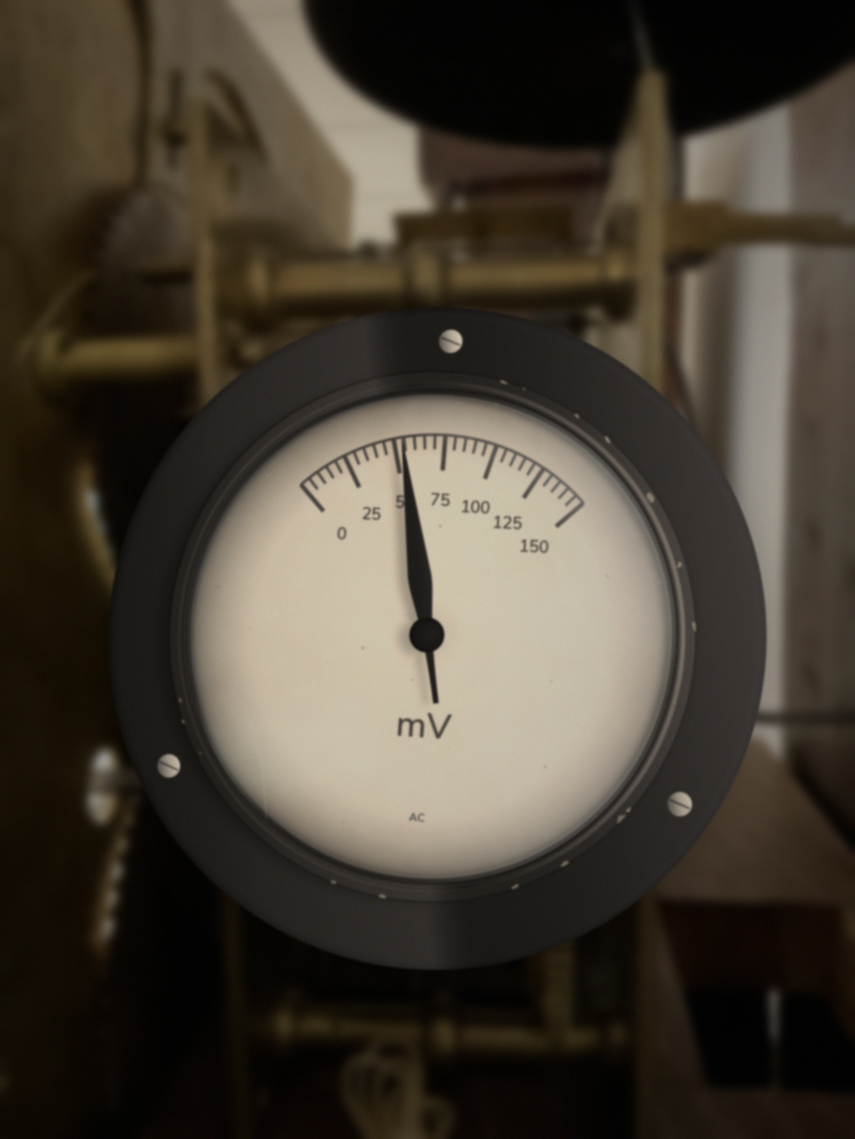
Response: 55 mV
